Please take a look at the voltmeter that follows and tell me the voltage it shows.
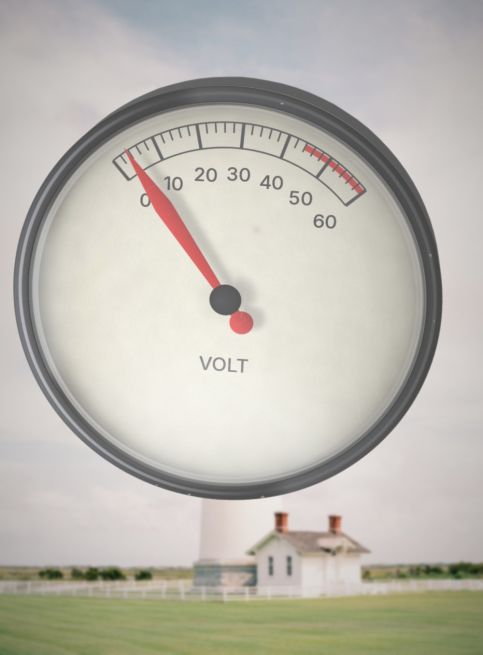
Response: 4 V
